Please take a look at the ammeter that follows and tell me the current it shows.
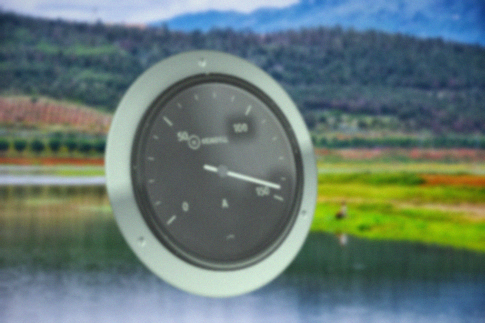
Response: 145 A
